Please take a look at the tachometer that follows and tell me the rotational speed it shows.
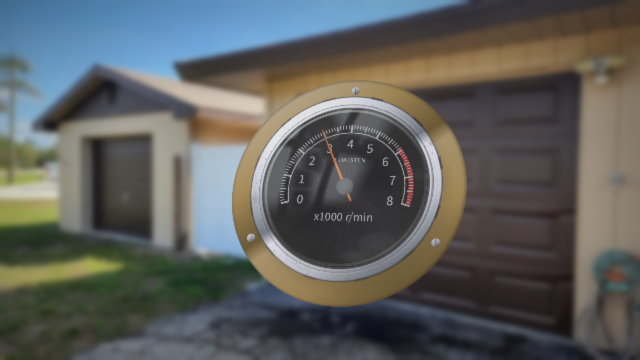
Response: 3000 rpm
